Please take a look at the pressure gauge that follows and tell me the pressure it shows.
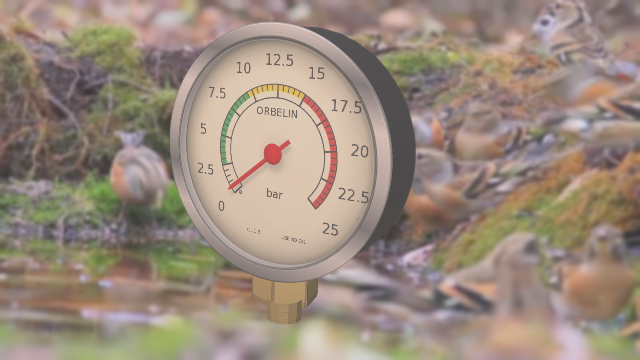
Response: 0.5 bar
